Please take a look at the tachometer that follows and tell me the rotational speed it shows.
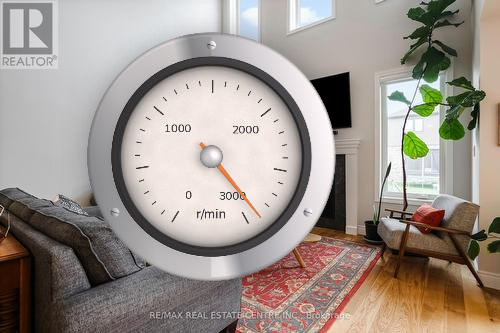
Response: 2900 rpm
